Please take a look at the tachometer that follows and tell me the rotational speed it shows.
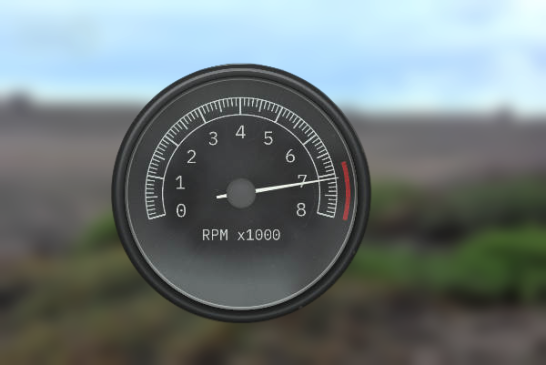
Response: 7100 rpm
